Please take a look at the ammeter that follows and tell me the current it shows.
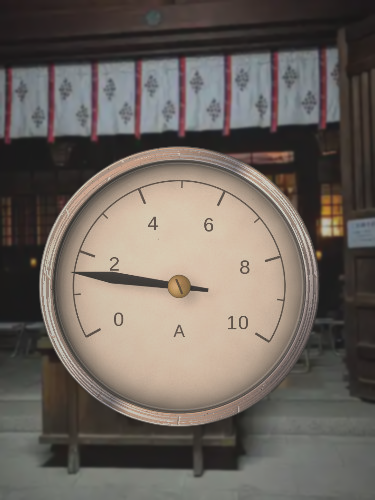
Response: 1.5 A
